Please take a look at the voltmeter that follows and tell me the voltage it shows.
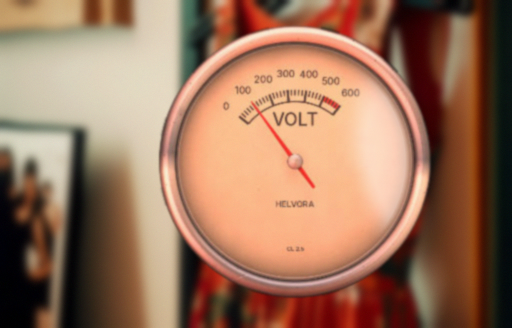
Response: 100 V
